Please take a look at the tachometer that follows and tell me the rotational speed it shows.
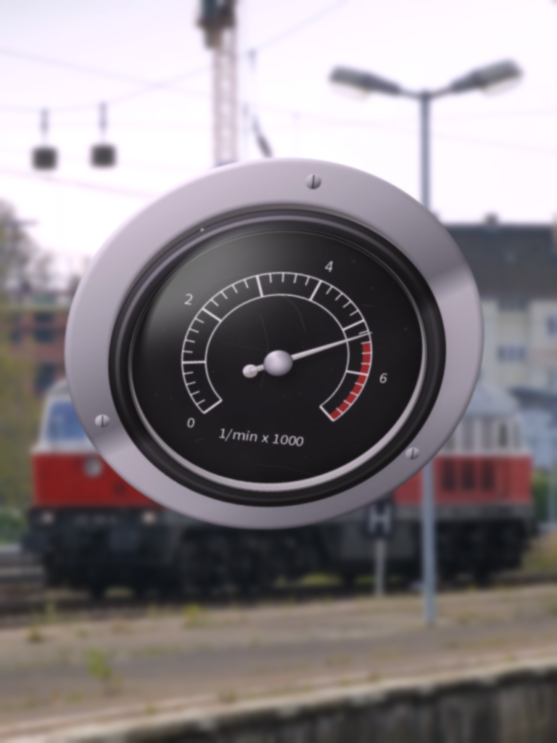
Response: 5200 rpm
